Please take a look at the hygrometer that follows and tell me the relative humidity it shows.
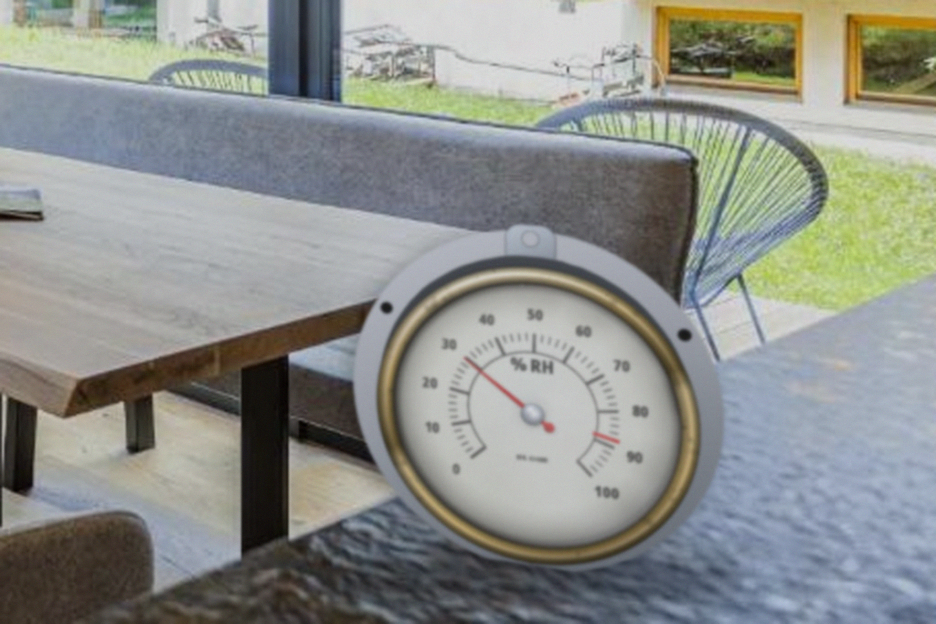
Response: 30 %
